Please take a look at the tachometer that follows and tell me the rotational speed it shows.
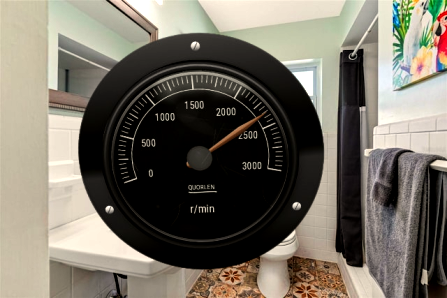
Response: 2350 rpm
